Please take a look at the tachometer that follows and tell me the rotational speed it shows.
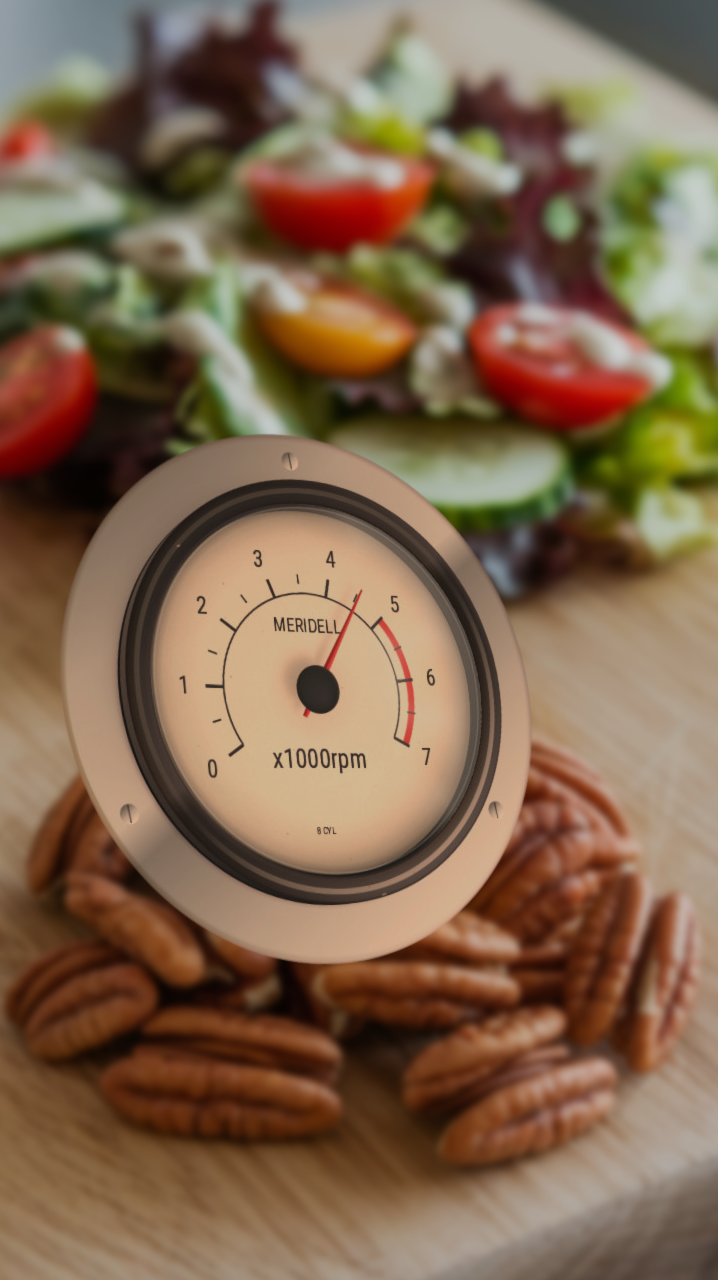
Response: 4500 rpm
